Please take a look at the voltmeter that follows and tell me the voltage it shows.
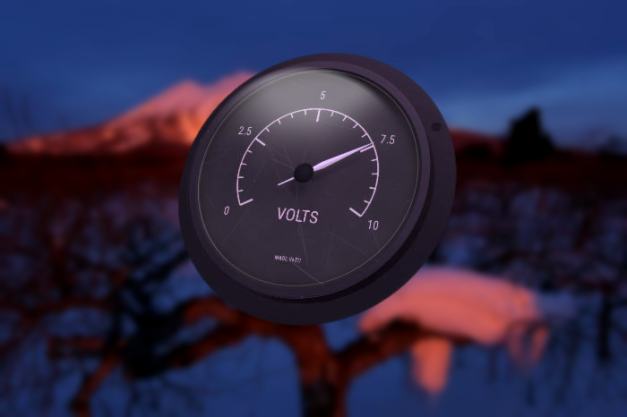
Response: 7.5 V
